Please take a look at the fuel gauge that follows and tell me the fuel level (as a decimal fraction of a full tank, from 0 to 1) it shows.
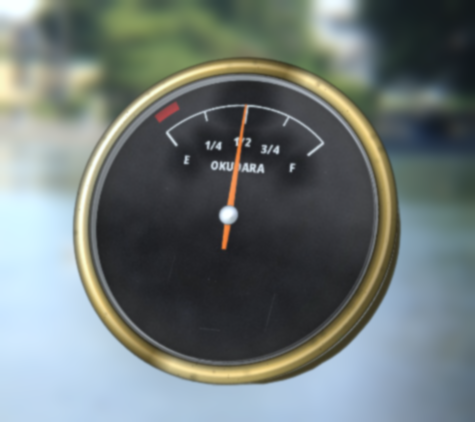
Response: 0.5
